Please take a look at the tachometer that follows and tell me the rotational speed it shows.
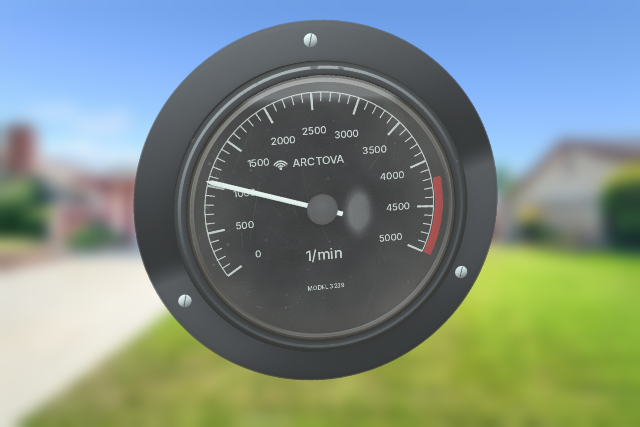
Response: 1050 rpm
